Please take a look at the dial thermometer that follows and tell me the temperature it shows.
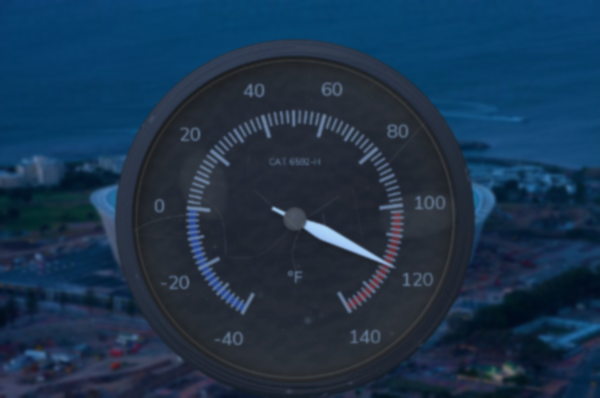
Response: 120 °F
